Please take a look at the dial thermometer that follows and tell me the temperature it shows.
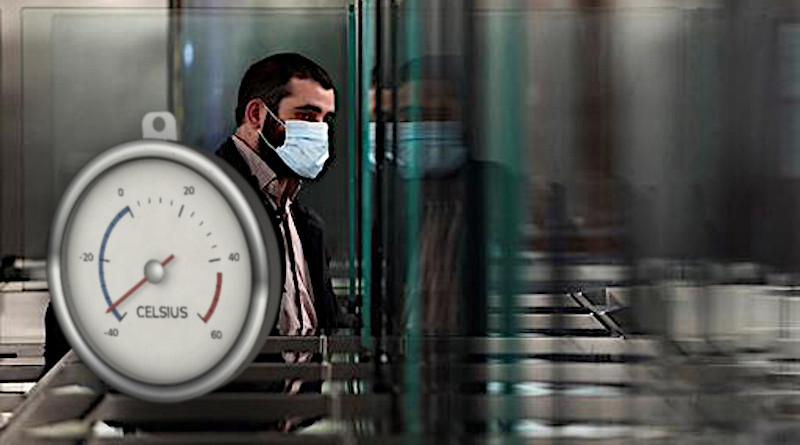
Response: -36 °C
